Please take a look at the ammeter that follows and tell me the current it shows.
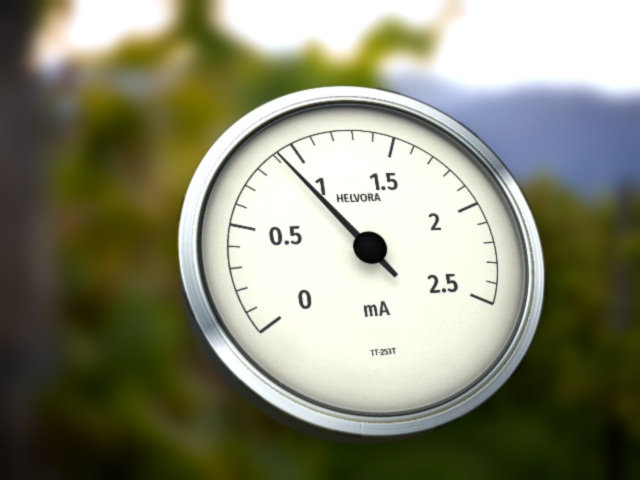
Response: 0.9 mA
